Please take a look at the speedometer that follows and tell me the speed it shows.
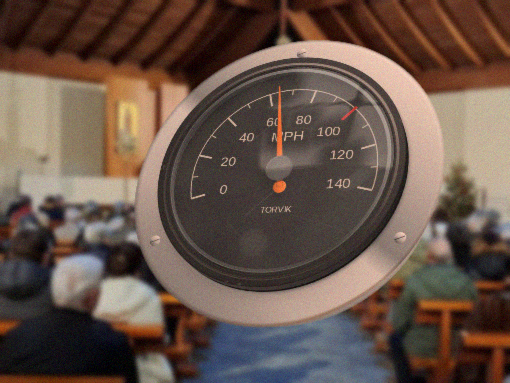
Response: 65 mph
